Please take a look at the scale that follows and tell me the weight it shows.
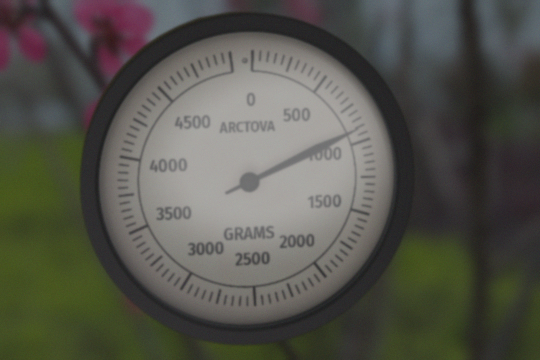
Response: 900 g
